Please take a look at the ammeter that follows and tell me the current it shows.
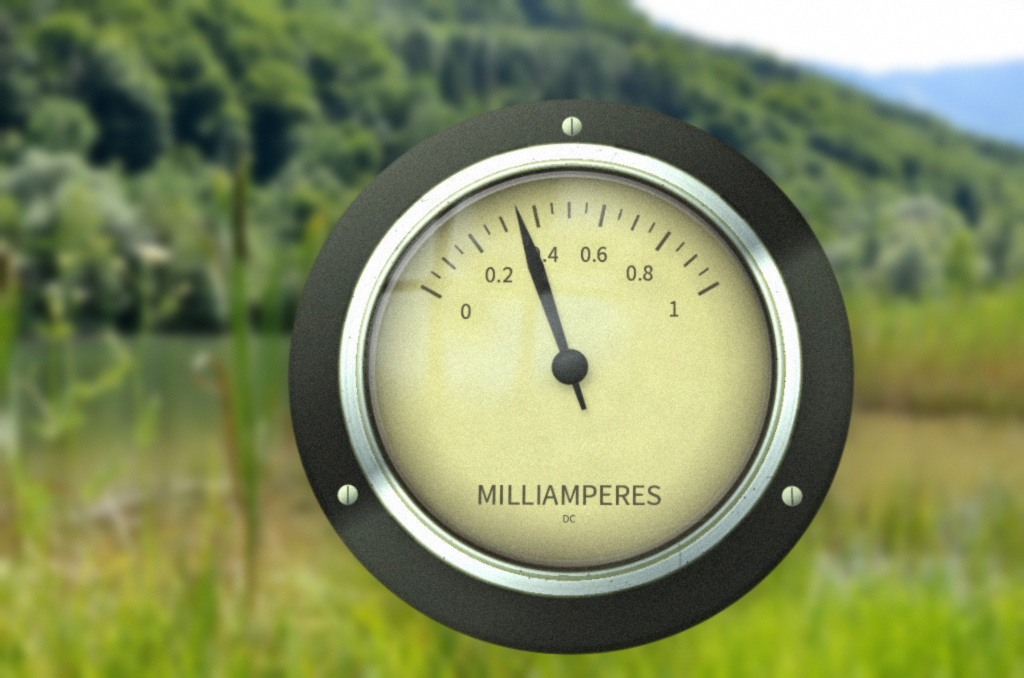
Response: 0.35 mA
